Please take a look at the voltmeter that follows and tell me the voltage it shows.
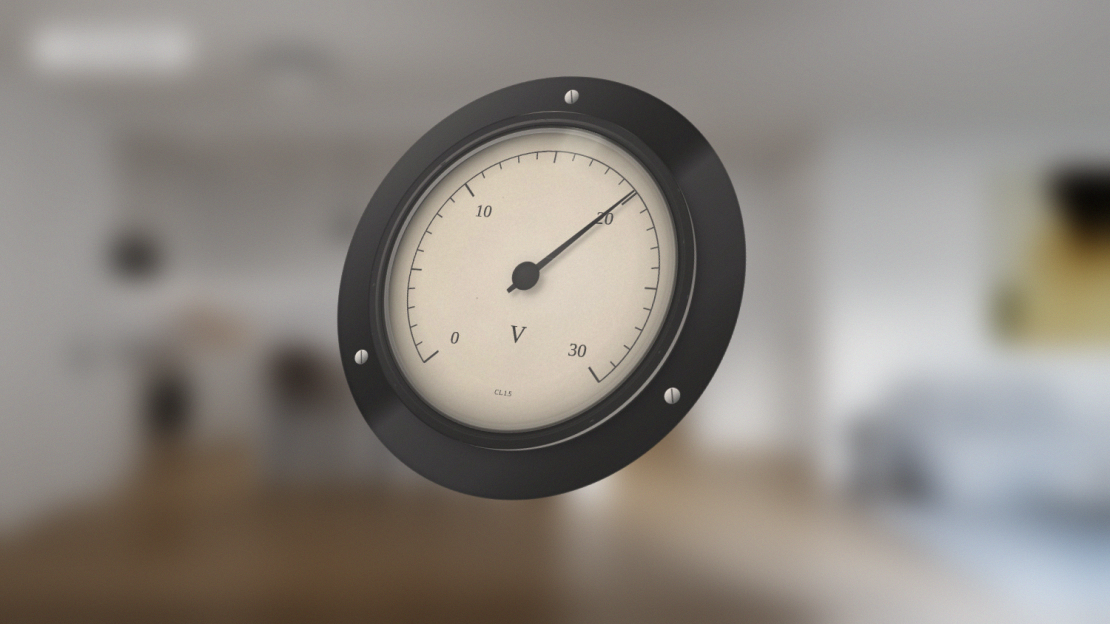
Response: 20 V
